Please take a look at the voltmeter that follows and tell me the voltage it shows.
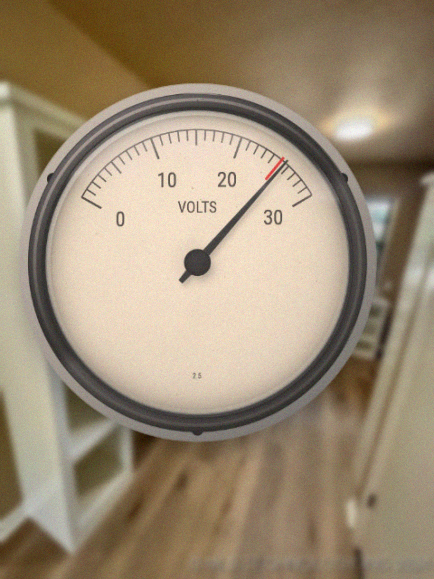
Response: 25.5 V
